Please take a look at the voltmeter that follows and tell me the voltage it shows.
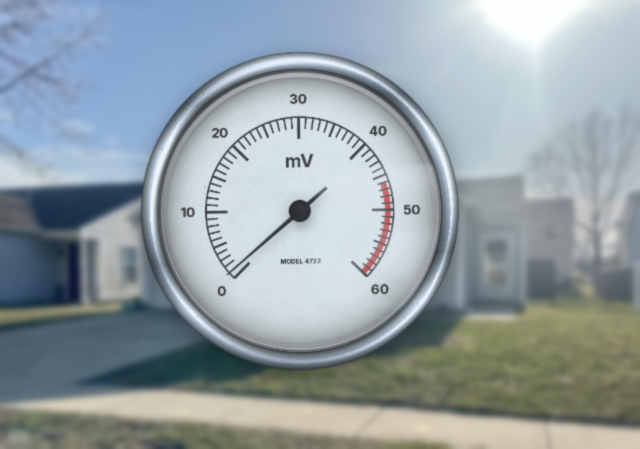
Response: 1 mV
